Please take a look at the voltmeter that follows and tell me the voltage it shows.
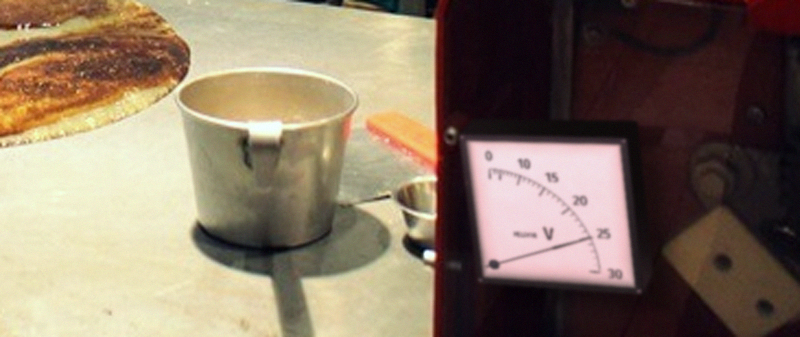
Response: 25 V
